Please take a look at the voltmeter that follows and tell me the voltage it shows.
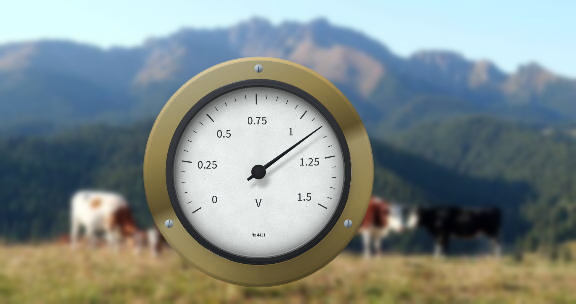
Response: 1.1 V
